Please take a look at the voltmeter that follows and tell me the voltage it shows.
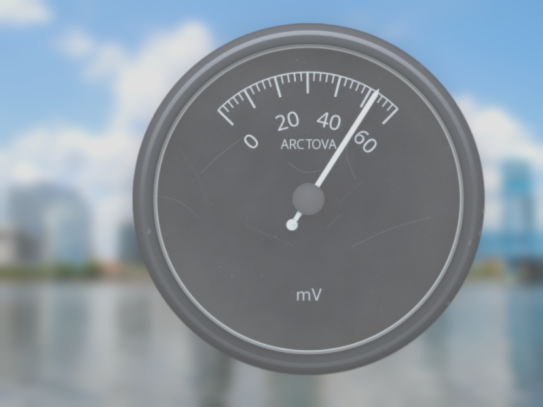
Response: 52 mV
